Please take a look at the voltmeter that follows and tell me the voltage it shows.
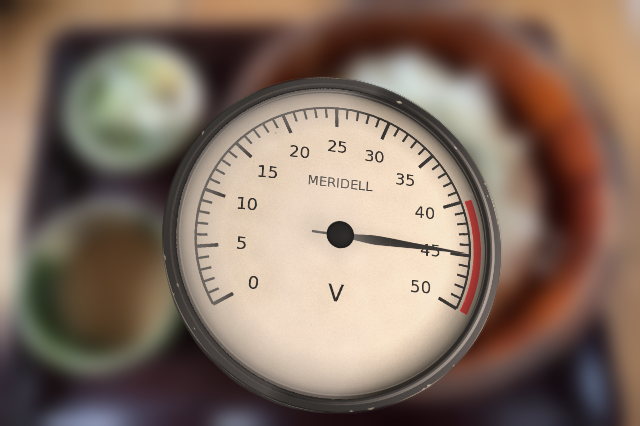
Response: 45 V
